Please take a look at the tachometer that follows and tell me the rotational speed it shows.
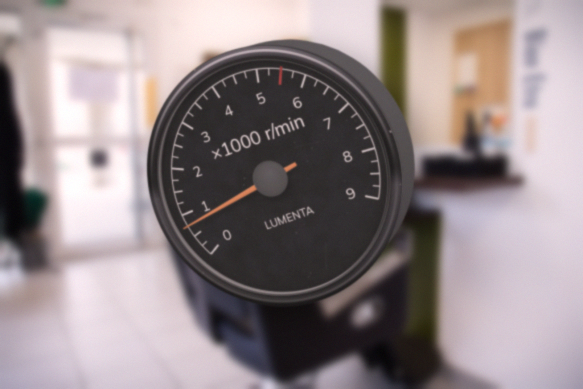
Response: 750 rpm
